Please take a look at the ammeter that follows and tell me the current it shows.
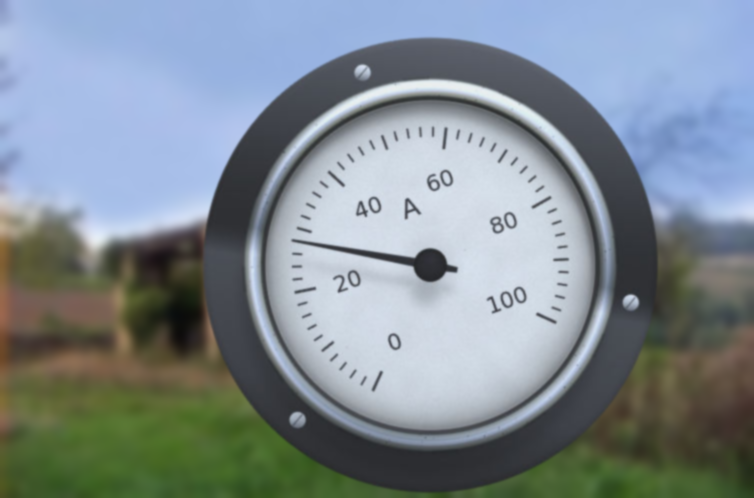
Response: 28 A
